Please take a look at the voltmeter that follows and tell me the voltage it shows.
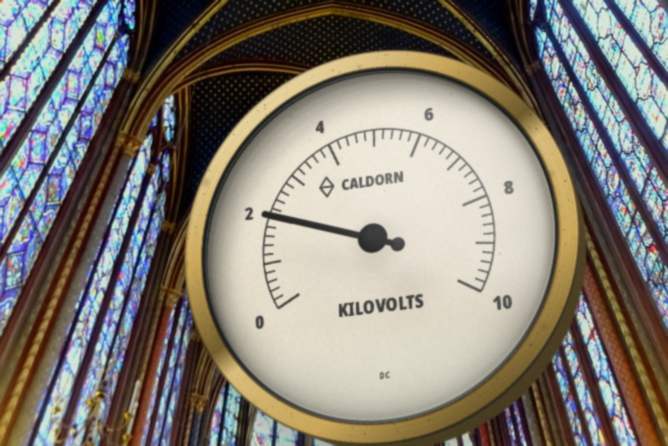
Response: 2 kV
